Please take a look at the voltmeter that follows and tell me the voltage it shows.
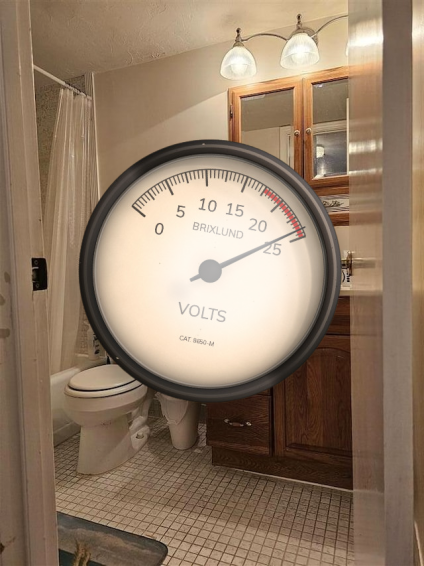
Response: 24 V
